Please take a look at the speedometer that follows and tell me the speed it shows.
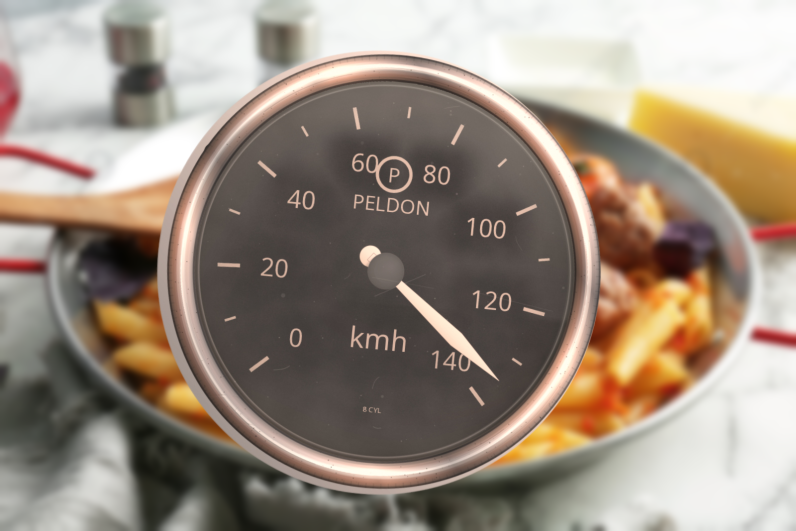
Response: 135 km/h
